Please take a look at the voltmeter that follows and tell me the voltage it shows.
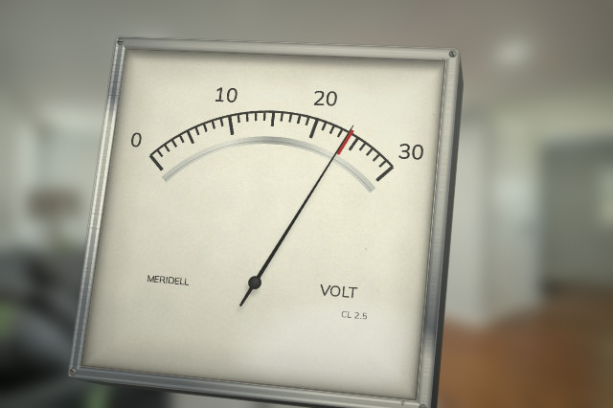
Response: 24 V
